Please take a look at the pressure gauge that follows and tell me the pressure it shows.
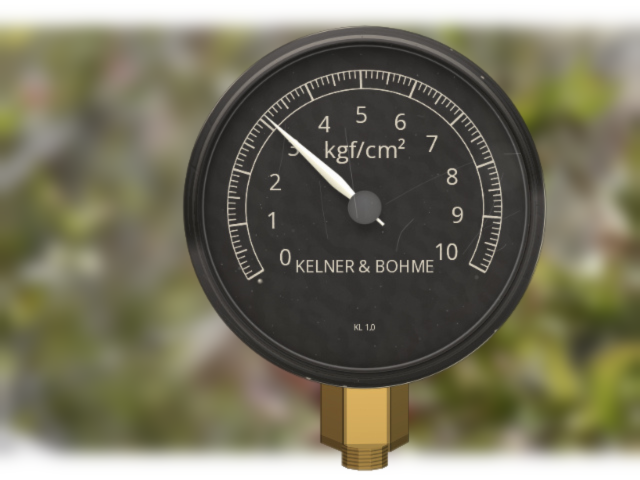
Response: 3.1 kg/cm²
